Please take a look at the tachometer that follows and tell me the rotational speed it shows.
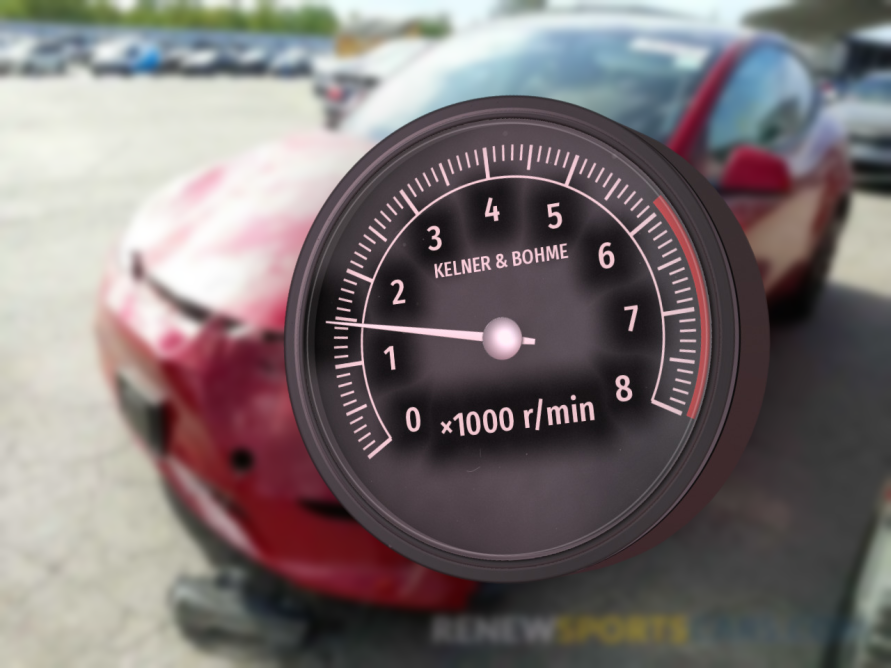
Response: 1450 rpm
